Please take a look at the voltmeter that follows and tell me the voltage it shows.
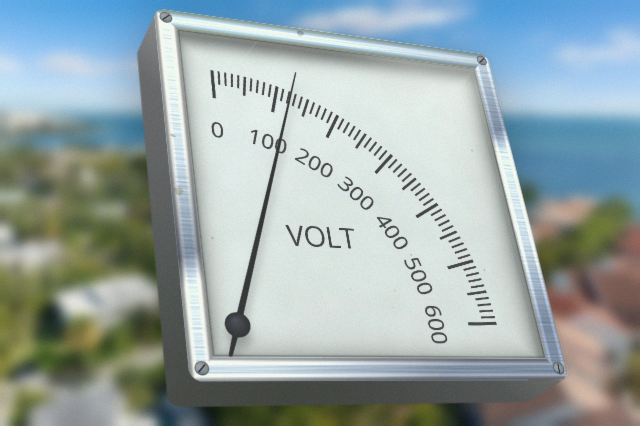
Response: 120 V
